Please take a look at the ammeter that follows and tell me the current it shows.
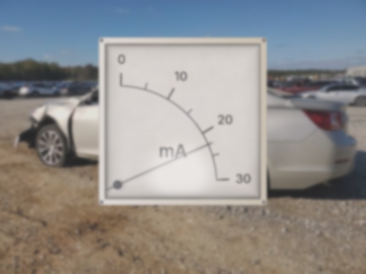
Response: 22.5 mA
